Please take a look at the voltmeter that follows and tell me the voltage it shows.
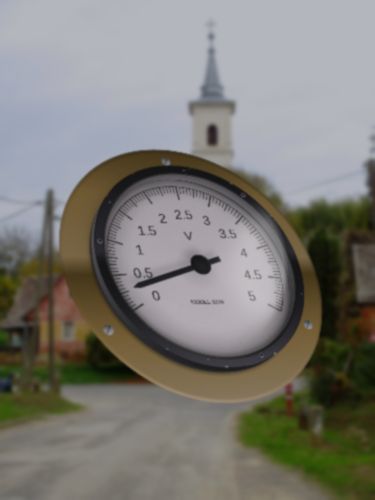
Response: 0.25 V
